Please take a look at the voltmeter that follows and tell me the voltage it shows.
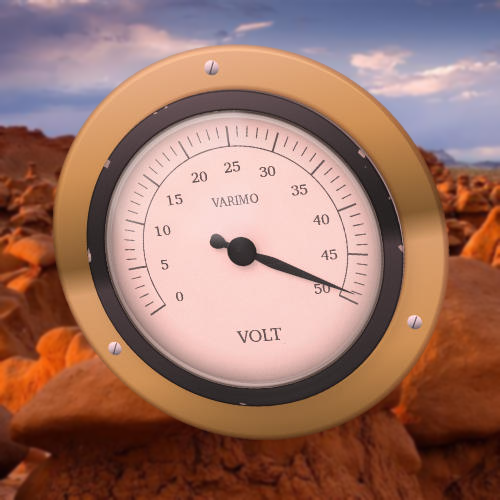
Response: 49 V
